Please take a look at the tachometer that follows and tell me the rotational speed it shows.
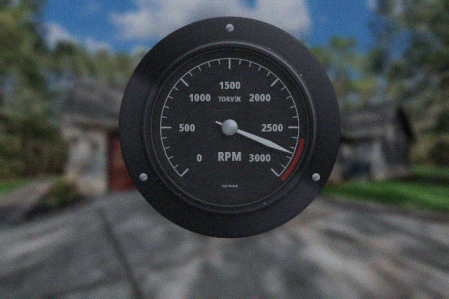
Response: 2750 rpm
